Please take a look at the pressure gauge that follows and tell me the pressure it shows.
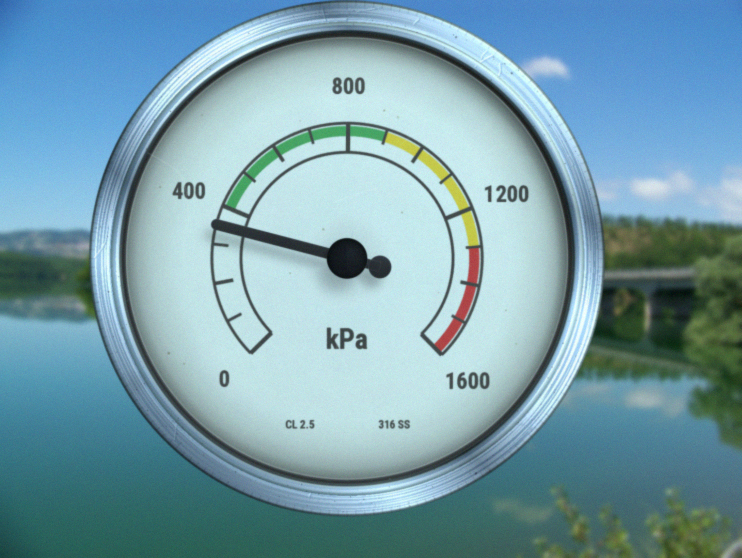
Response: 350 kPa
